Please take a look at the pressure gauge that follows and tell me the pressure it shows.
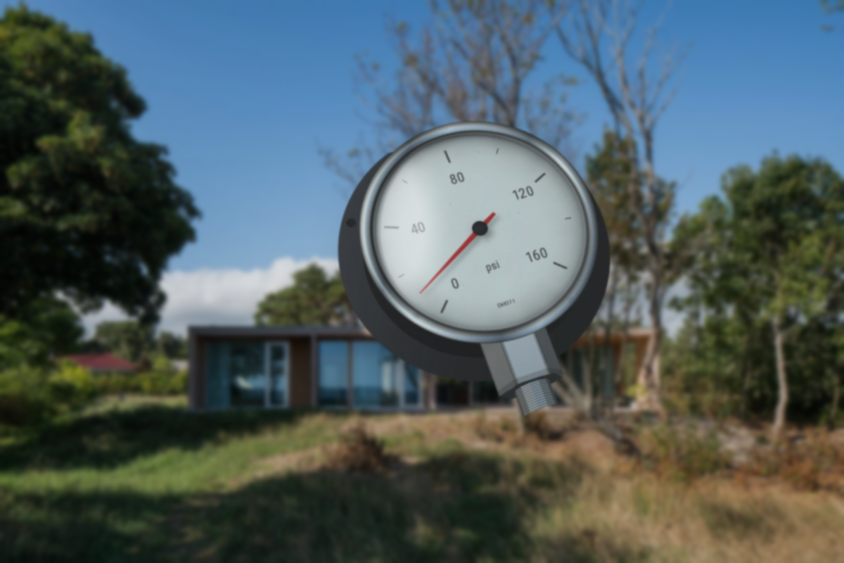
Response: 10 psi
